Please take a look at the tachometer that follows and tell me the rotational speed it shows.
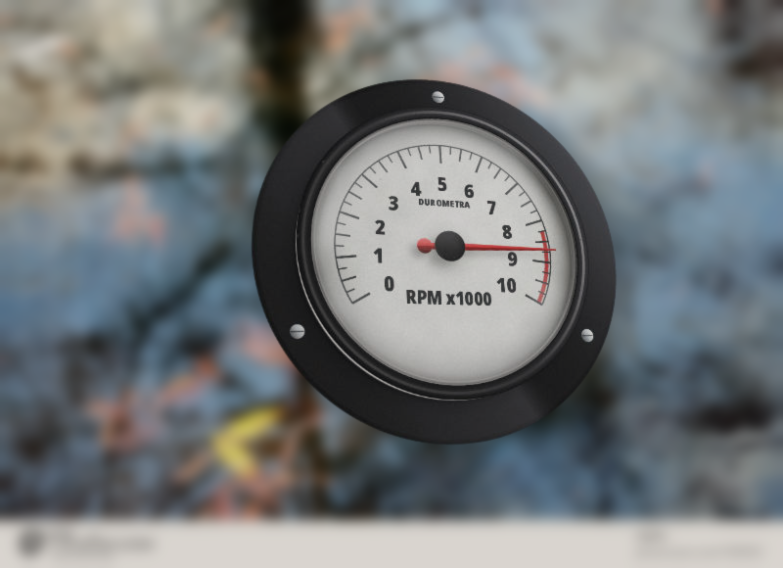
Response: 8750 rpm
